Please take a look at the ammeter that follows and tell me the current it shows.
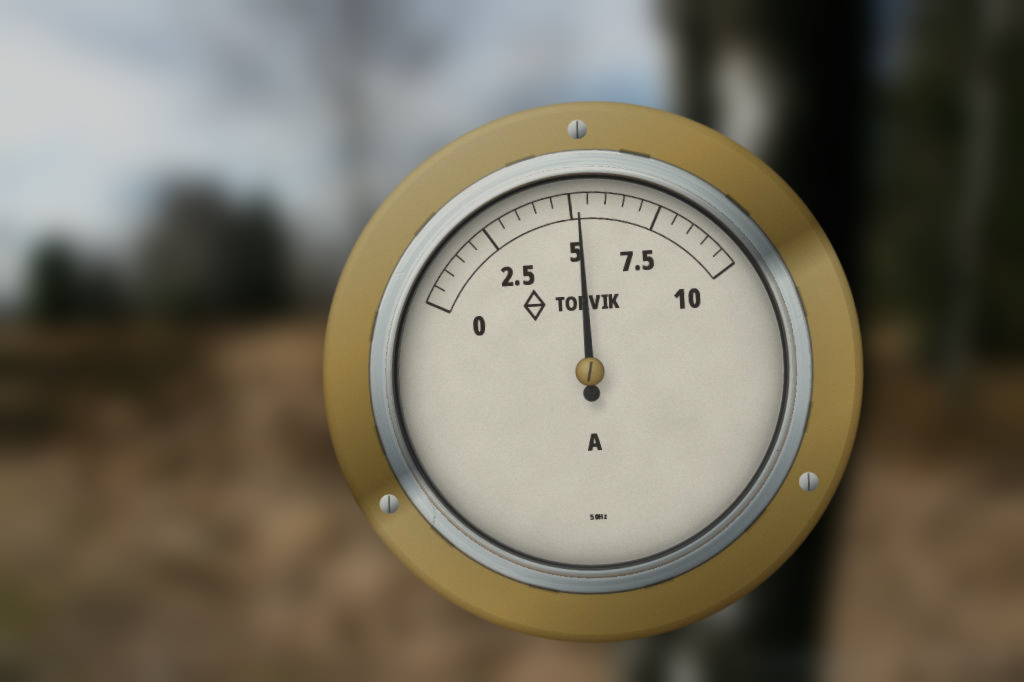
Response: 5.25 A
